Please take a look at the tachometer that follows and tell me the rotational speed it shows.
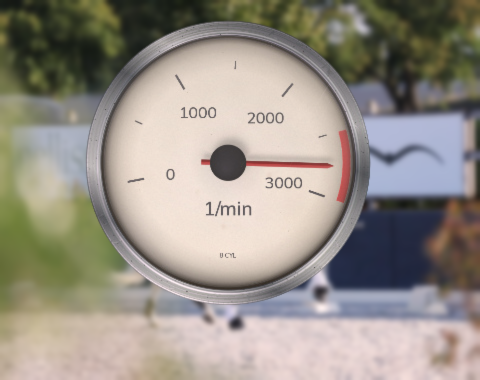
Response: 2750 rpm
